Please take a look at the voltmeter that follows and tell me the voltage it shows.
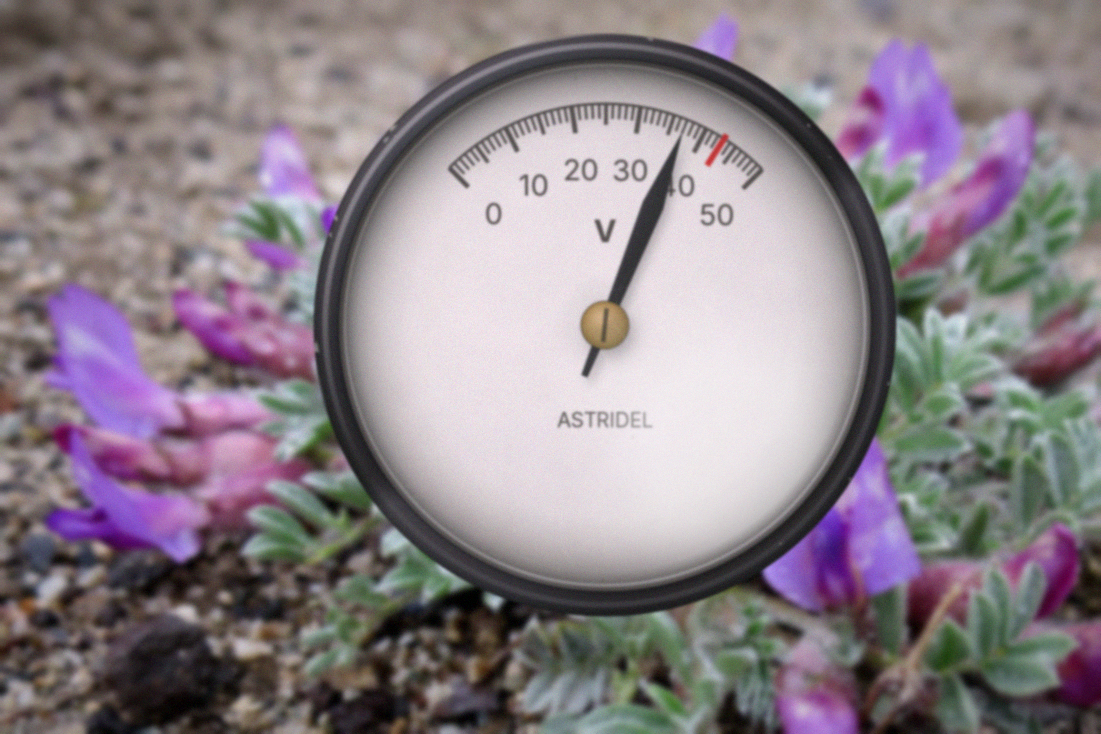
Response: 37 V
